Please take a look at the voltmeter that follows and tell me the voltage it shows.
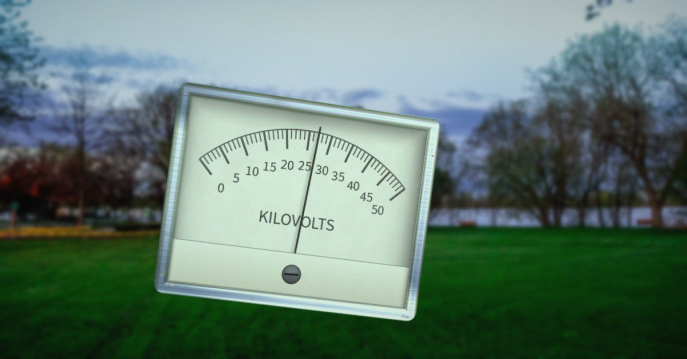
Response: 27 kV
